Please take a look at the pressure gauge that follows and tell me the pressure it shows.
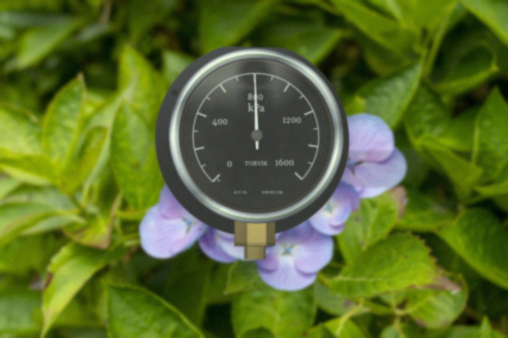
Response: 800 kPa
